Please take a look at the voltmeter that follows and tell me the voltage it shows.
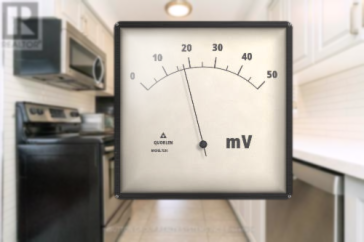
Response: 17.5 mV
